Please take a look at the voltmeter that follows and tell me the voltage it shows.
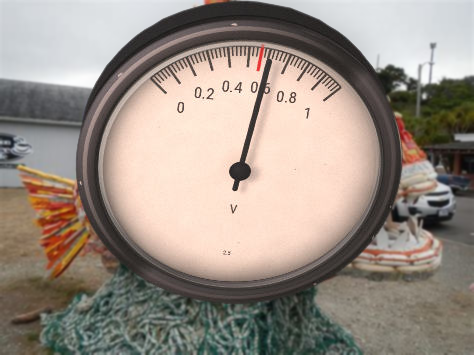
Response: 0.6 V
